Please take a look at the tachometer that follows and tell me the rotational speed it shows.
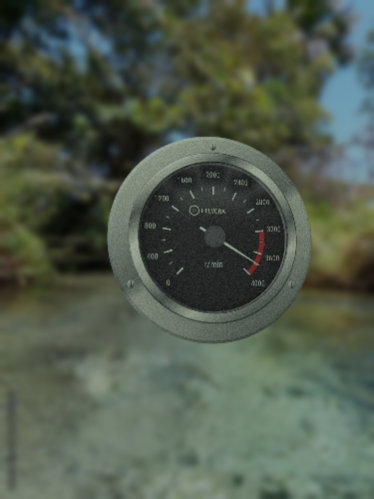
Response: 3800 rpm
